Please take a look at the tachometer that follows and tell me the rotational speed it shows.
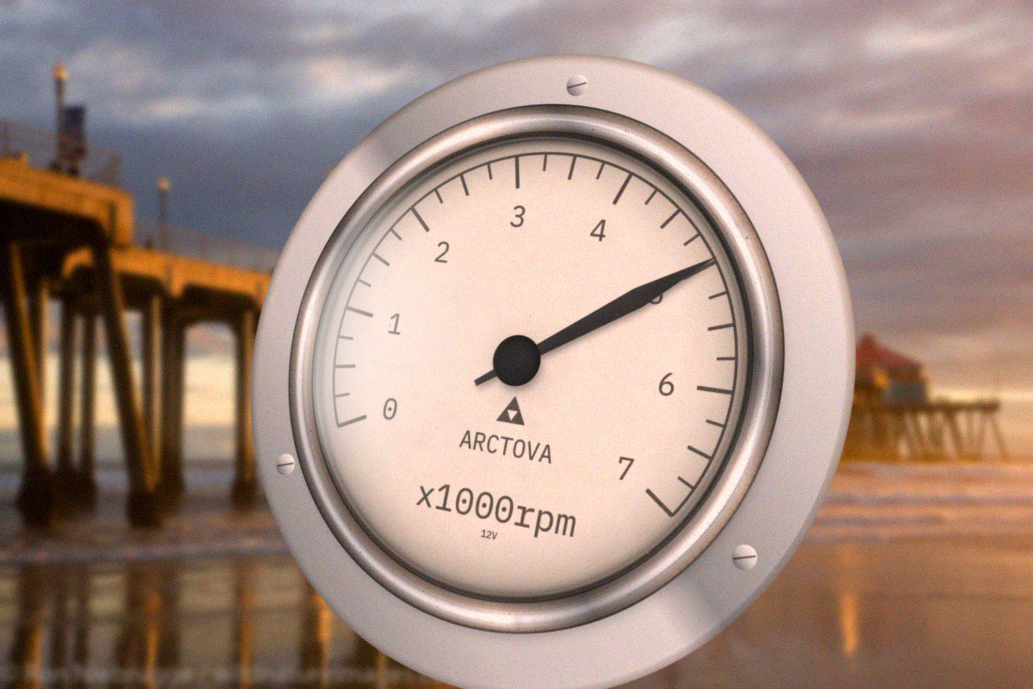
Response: 5000 rpm
